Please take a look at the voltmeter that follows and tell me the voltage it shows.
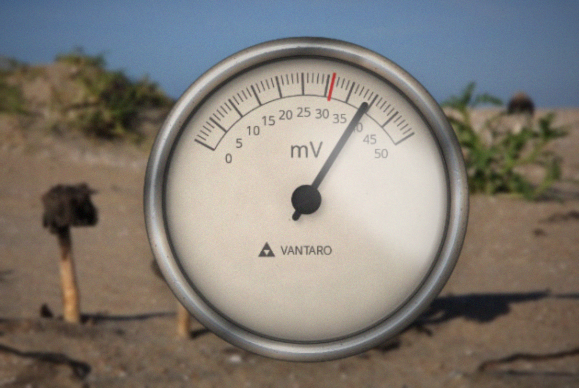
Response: 39 mV
